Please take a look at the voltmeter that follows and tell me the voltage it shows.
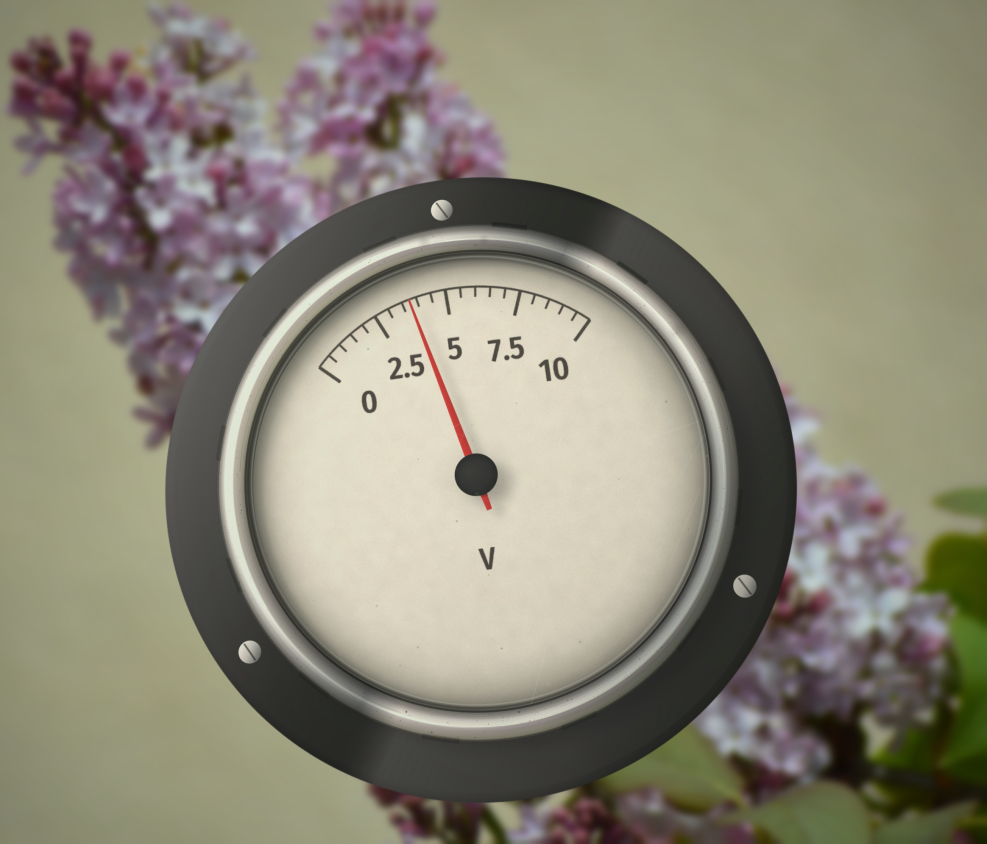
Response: 3.75 V
